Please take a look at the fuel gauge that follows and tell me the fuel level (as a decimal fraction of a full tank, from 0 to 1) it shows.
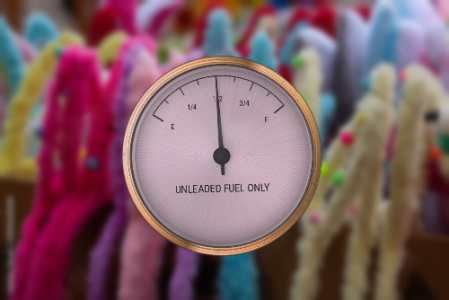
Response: 0.5
